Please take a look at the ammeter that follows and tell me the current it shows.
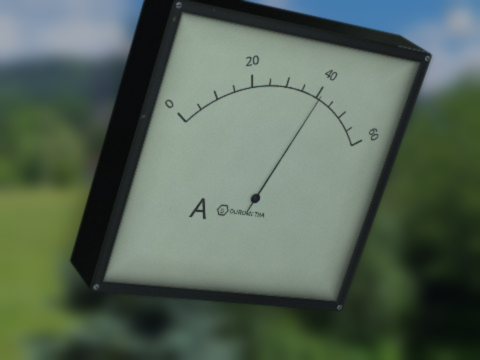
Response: 40 A
